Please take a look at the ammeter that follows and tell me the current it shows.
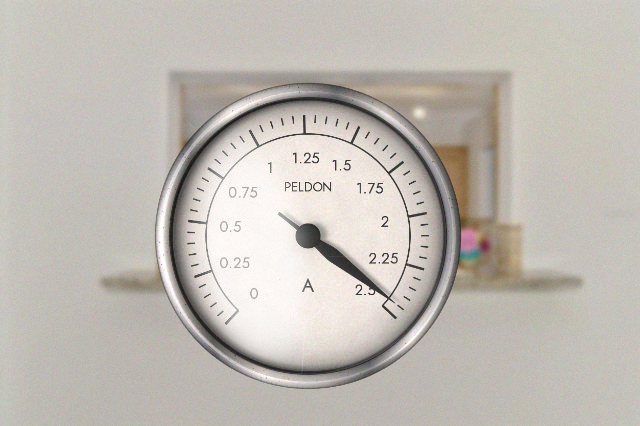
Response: 2.45 A
